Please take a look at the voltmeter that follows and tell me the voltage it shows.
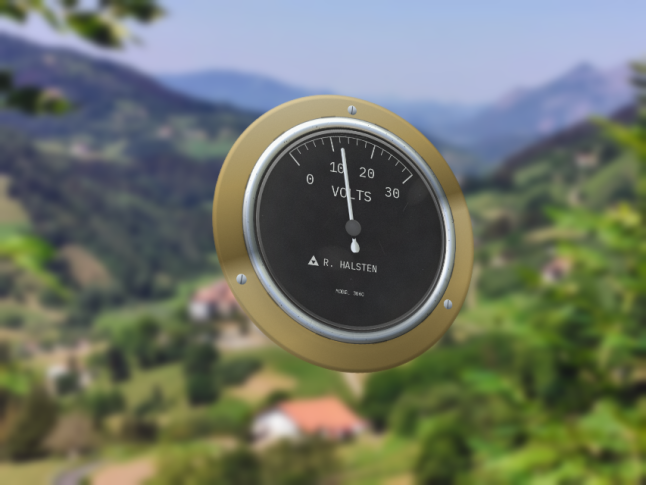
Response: 12 V
